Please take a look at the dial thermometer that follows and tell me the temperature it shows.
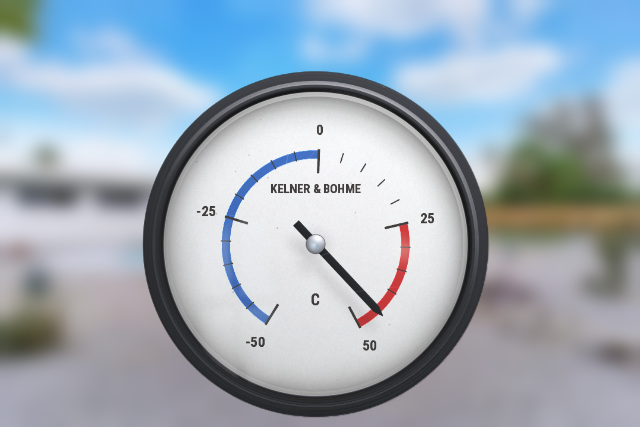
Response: 45 °C
